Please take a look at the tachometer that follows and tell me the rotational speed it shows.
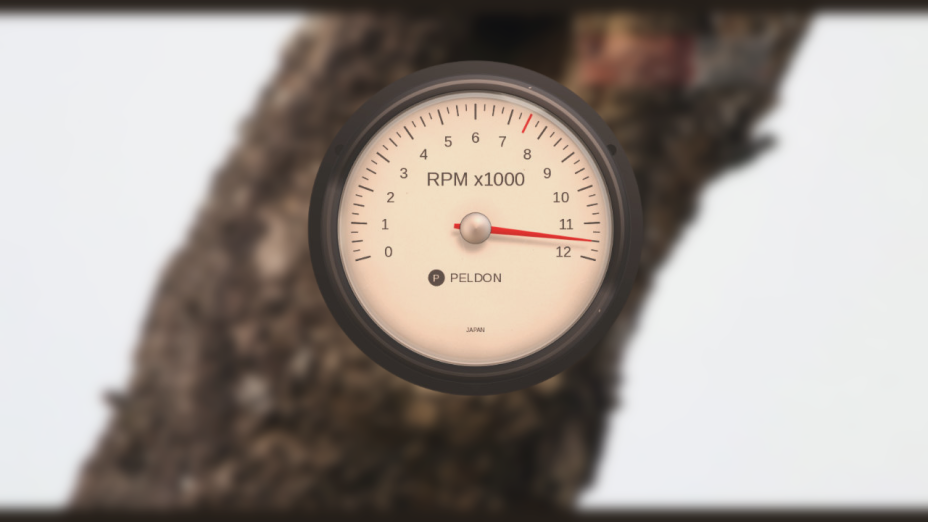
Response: 11500 rpm
